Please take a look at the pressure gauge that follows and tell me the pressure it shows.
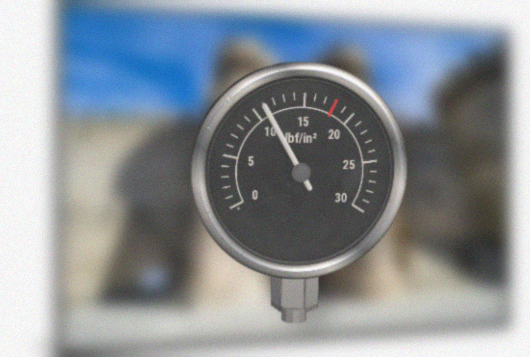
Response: 11 psi
